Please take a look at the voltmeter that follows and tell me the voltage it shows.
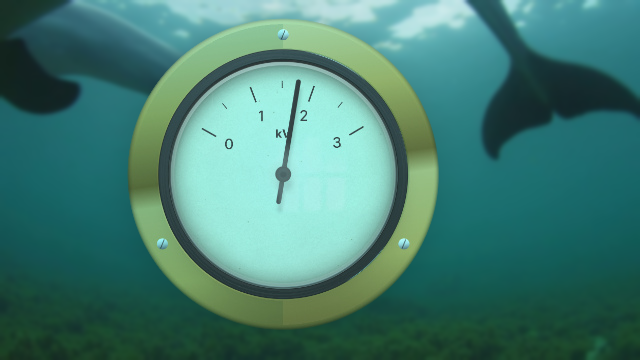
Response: 1.75 kV
